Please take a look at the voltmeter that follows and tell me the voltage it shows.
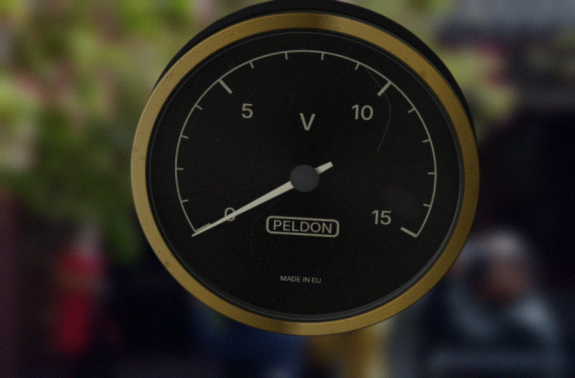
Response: 0 V
